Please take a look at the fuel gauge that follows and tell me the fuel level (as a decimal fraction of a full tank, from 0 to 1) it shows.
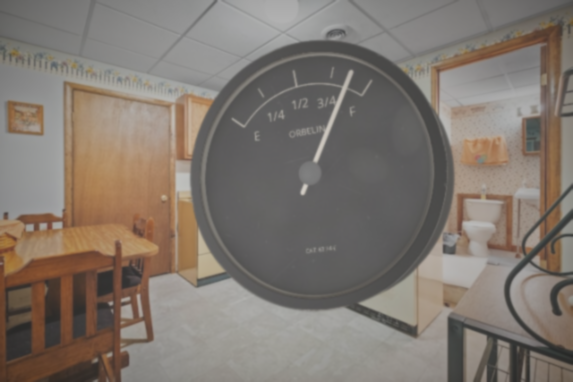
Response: 0.875
